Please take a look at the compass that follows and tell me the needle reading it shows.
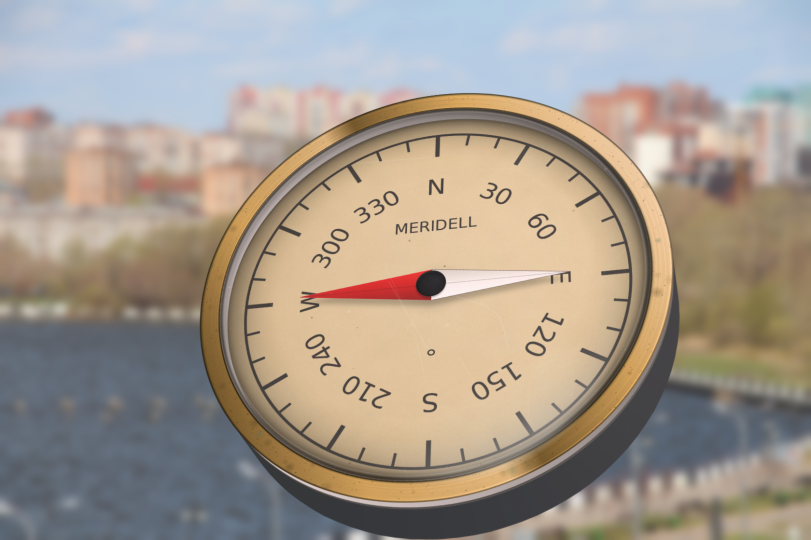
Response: 270 °
